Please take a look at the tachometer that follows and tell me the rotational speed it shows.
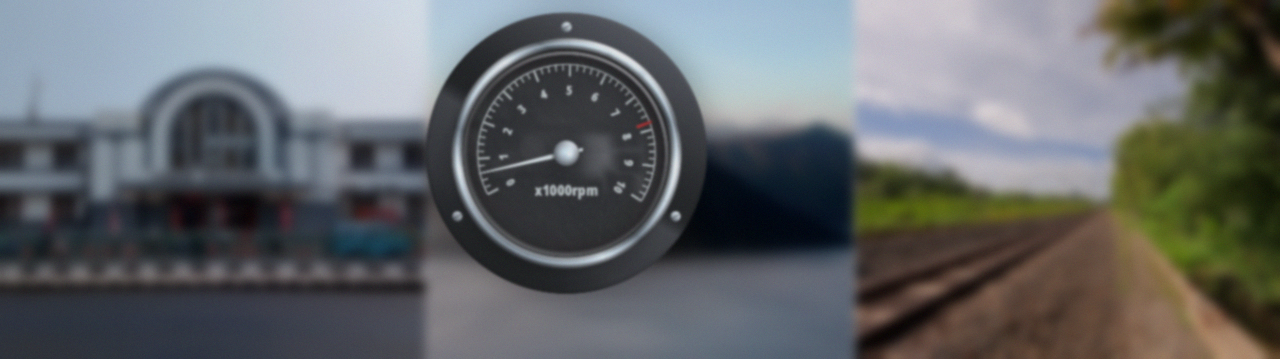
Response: 600 rpm
